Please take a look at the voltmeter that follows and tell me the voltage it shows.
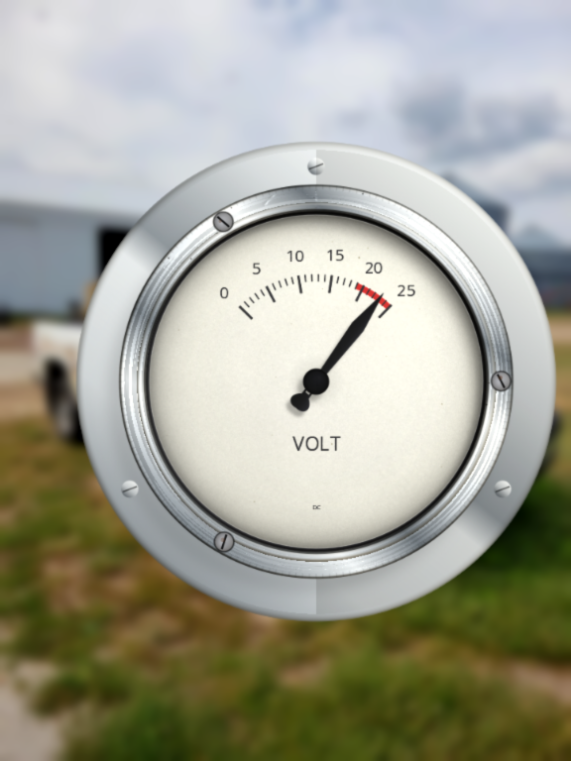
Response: 23 V
